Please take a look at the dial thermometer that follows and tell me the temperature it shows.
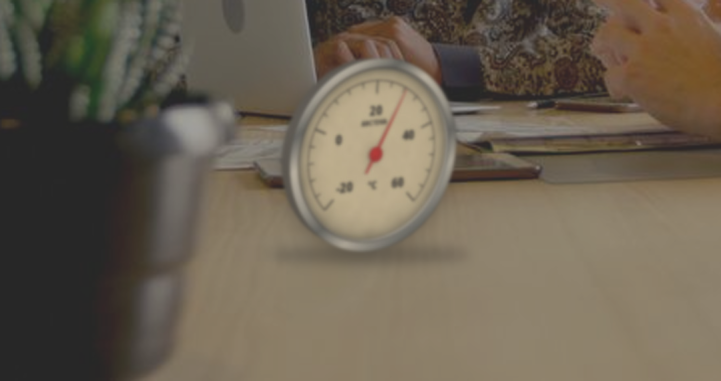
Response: 28 °C
